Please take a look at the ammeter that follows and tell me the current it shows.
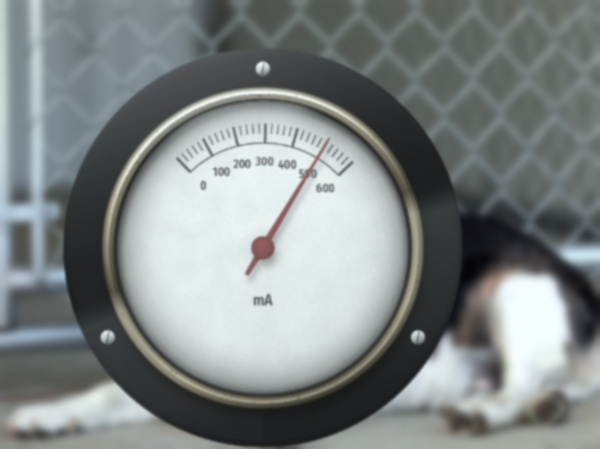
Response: 500 mA
